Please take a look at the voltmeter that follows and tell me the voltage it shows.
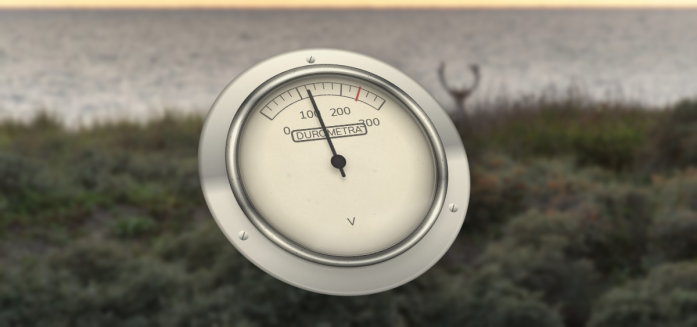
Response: 120 V
